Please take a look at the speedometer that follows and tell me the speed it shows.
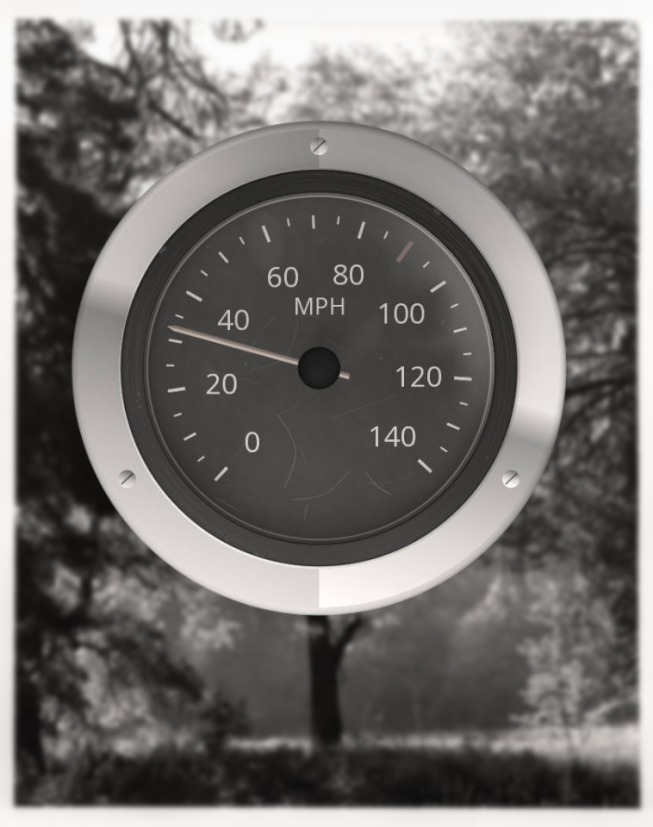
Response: 32.5 mph
